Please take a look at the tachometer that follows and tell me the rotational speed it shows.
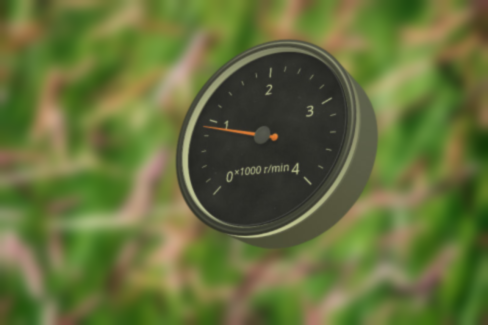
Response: 900 rpm
